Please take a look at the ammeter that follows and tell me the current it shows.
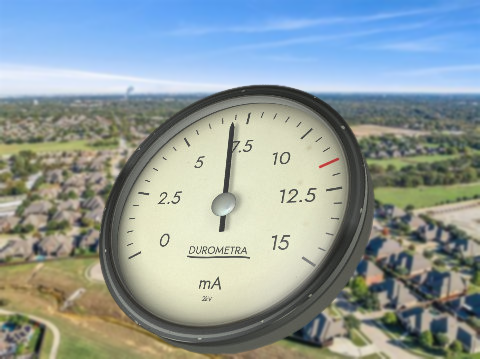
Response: 7 mA
